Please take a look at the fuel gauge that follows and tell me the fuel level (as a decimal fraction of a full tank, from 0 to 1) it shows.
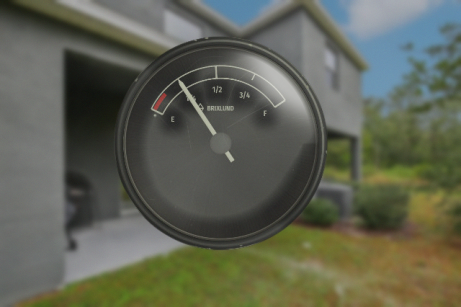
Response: 0.25
